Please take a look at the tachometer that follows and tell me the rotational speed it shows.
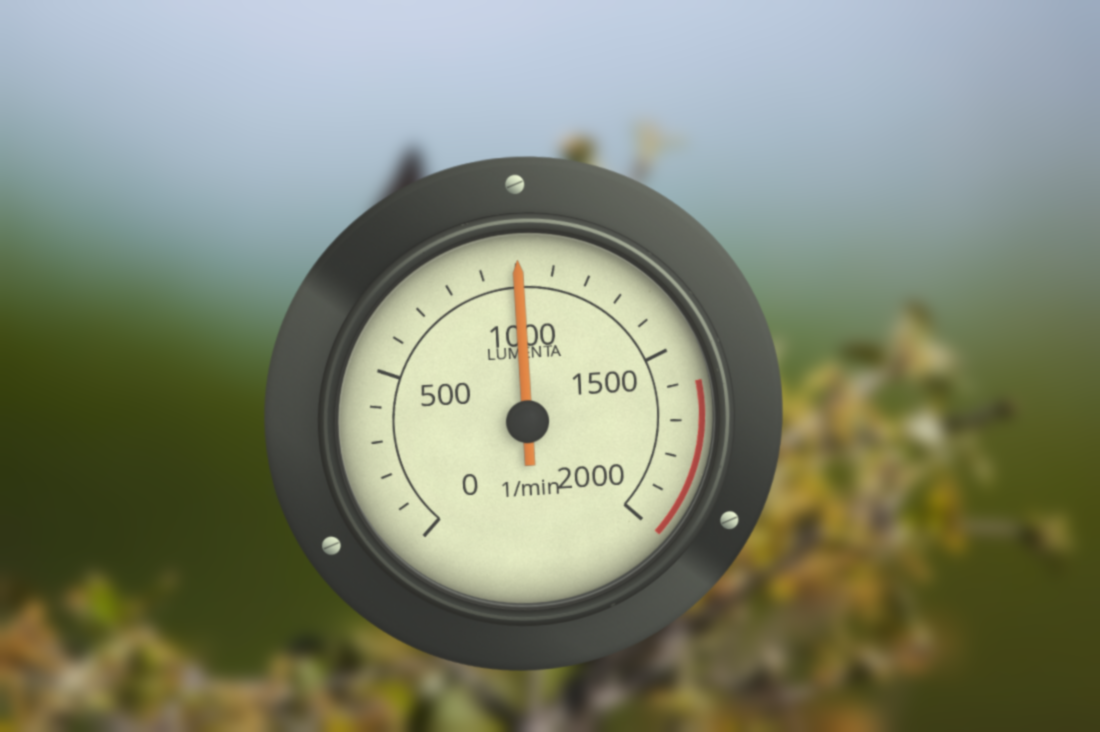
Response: 1000 rpm
